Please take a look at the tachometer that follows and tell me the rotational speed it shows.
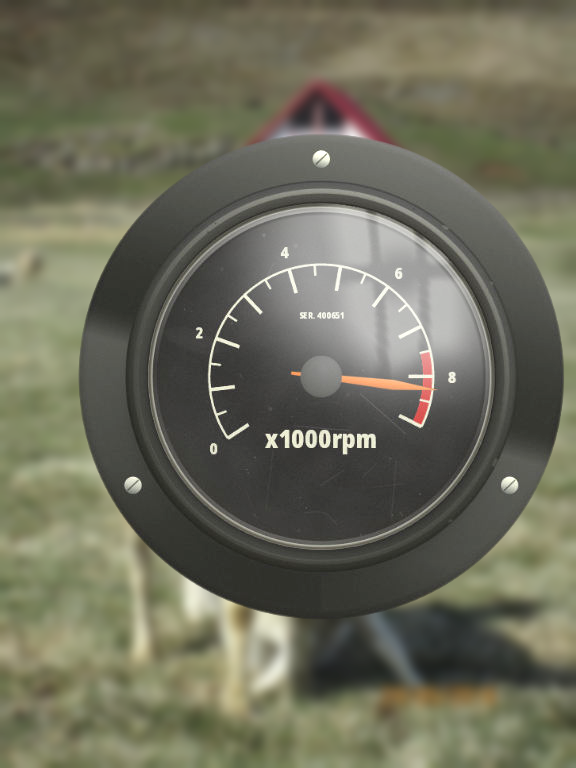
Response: 8250 rpm
